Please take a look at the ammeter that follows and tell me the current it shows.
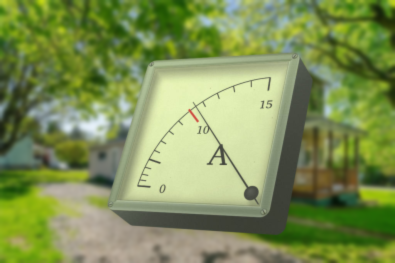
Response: 10.5 A
